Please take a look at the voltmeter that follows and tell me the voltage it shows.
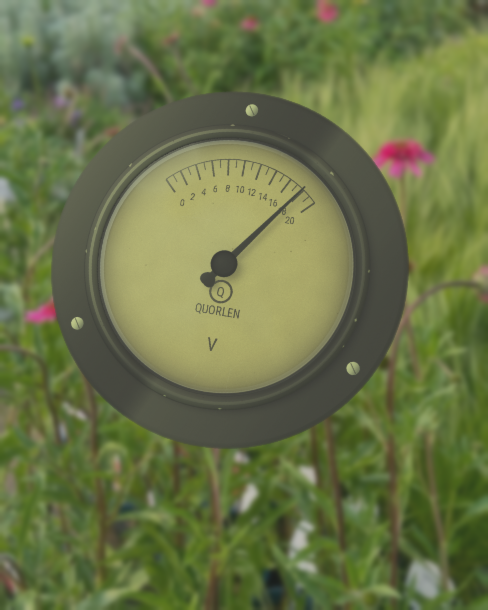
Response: 18 V
